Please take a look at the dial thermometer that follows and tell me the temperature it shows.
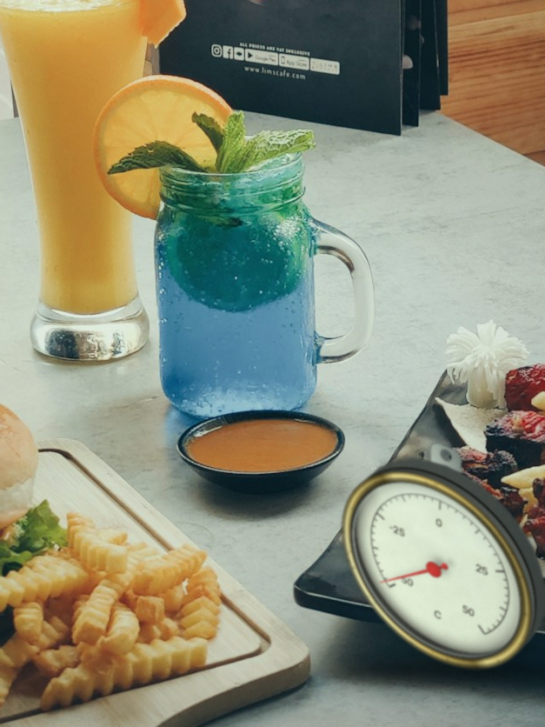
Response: -47.5 °C
